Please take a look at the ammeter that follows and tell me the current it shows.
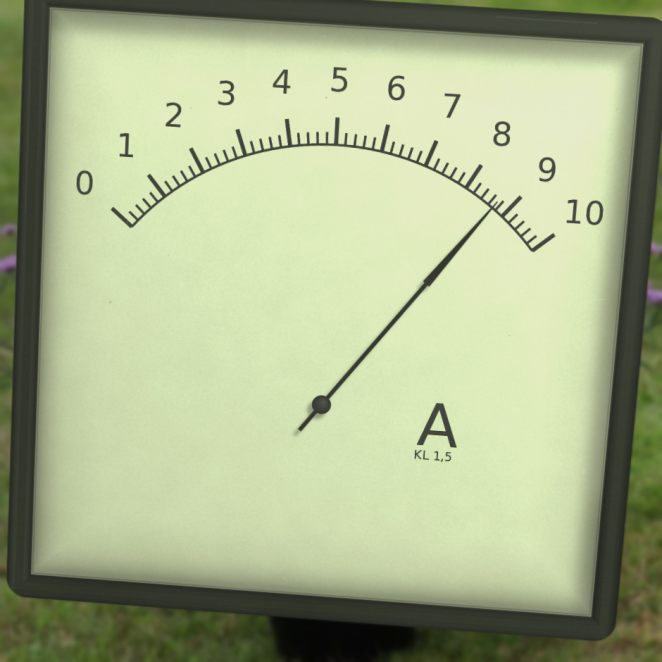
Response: 8.7 A
